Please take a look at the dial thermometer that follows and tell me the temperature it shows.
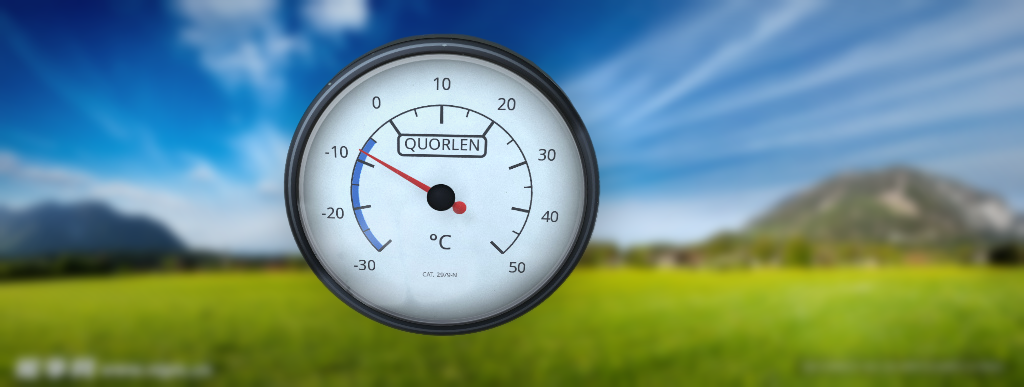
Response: -7.5 °C
